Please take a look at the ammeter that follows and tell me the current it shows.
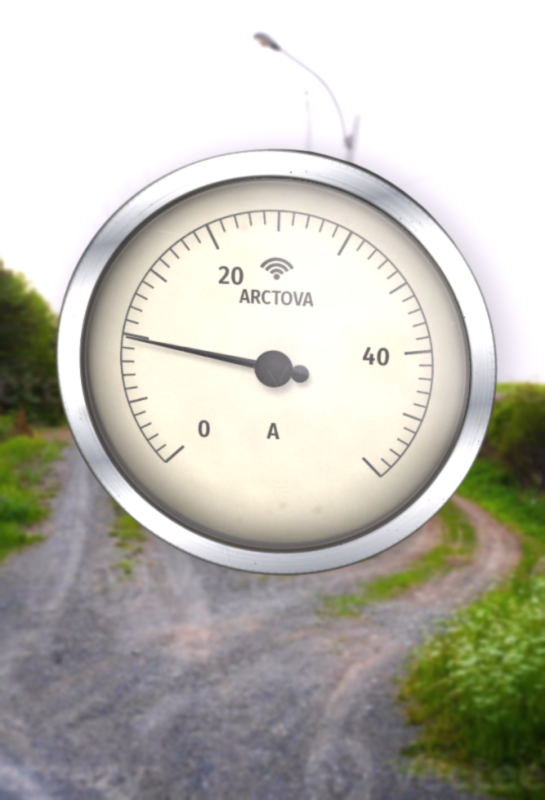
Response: 10 A
